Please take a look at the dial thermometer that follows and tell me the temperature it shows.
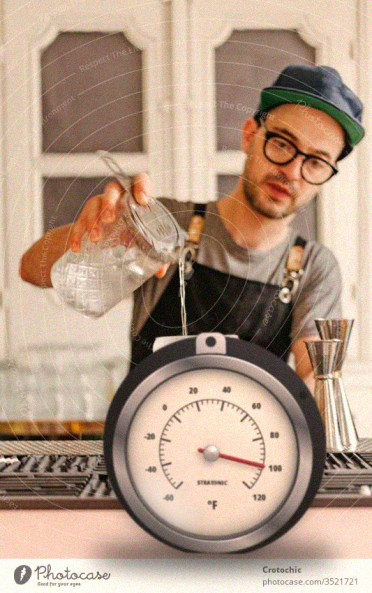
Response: 100 °F
